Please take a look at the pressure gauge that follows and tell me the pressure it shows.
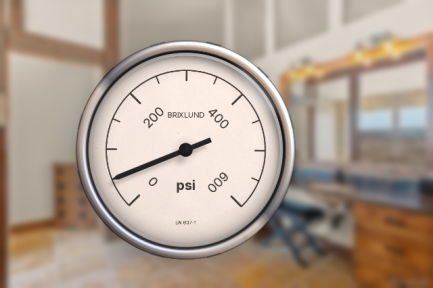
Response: 50 psi
